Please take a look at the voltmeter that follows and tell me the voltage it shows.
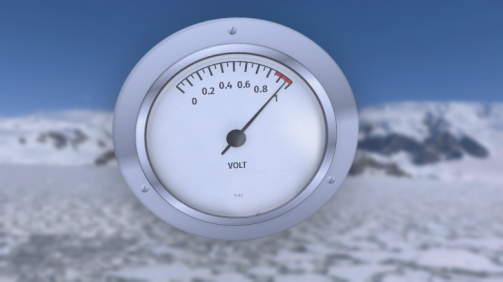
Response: 0.95 V
